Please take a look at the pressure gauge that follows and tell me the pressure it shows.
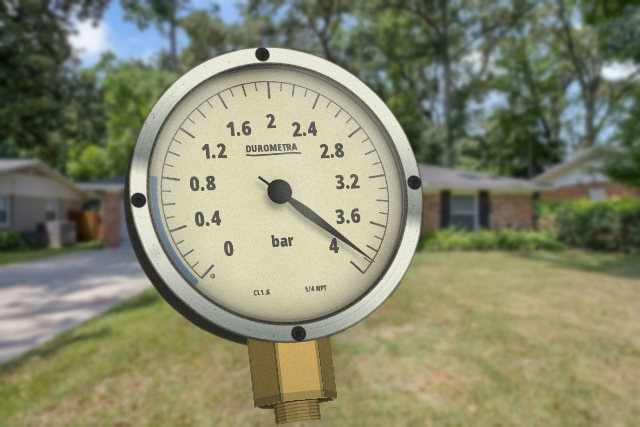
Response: 3.9 bar
